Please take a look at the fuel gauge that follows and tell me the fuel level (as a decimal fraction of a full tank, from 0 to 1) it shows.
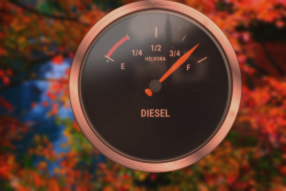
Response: 0.875
